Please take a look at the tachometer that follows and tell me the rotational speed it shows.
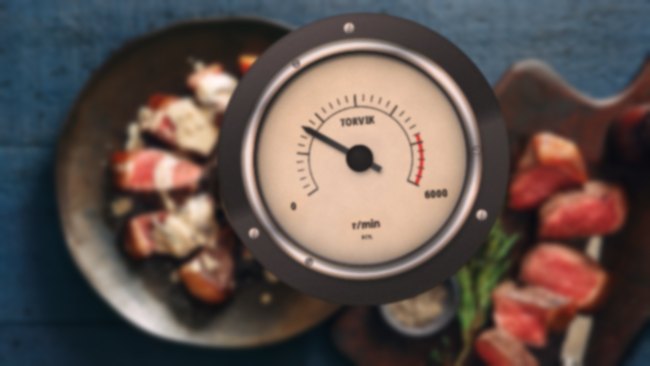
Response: 1600 rpm
